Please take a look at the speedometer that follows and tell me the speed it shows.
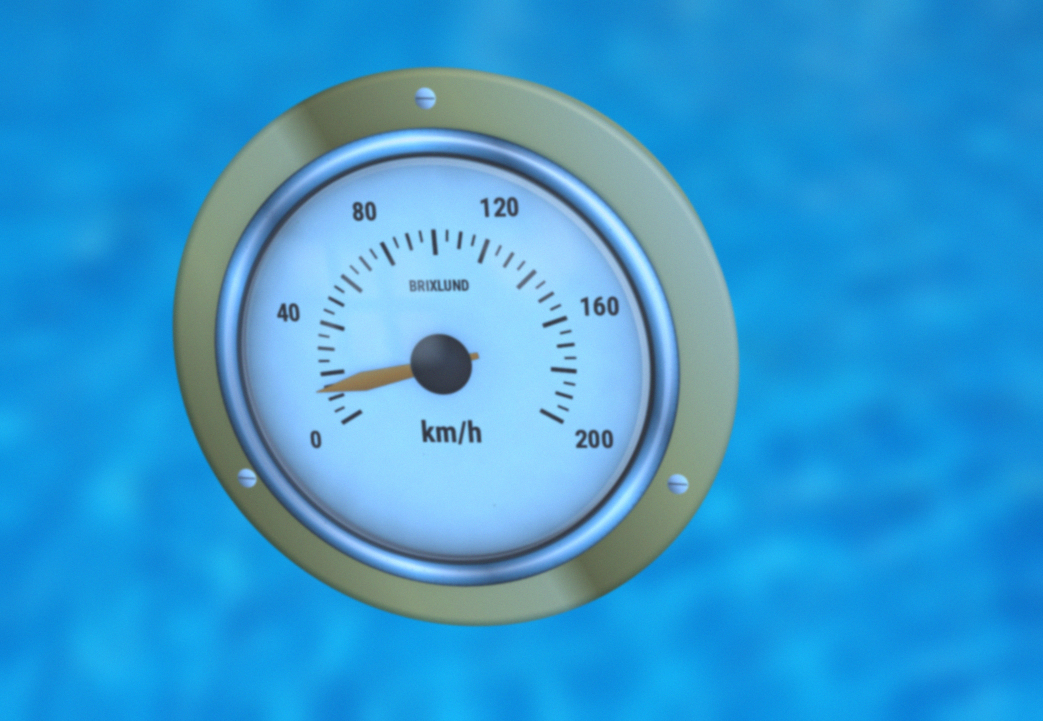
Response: 15 km/h
